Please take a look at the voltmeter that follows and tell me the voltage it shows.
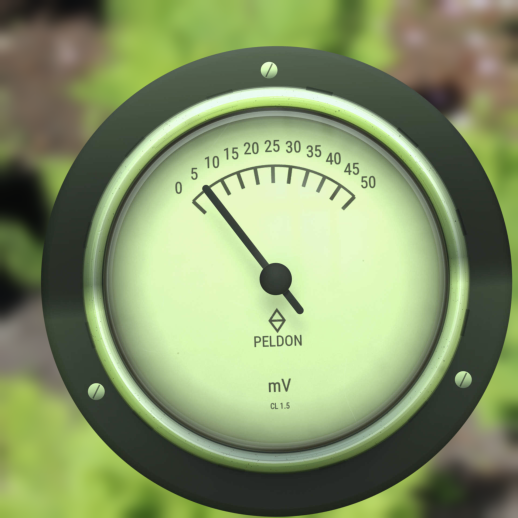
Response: 5 mV
